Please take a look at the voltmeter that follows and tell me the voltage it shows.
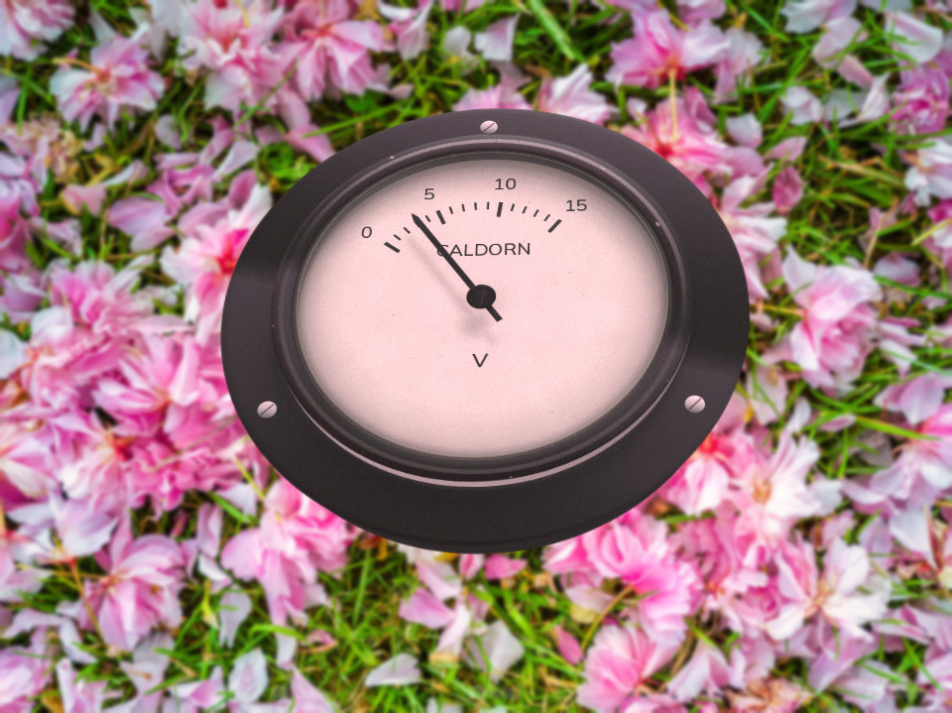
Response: 3 V
